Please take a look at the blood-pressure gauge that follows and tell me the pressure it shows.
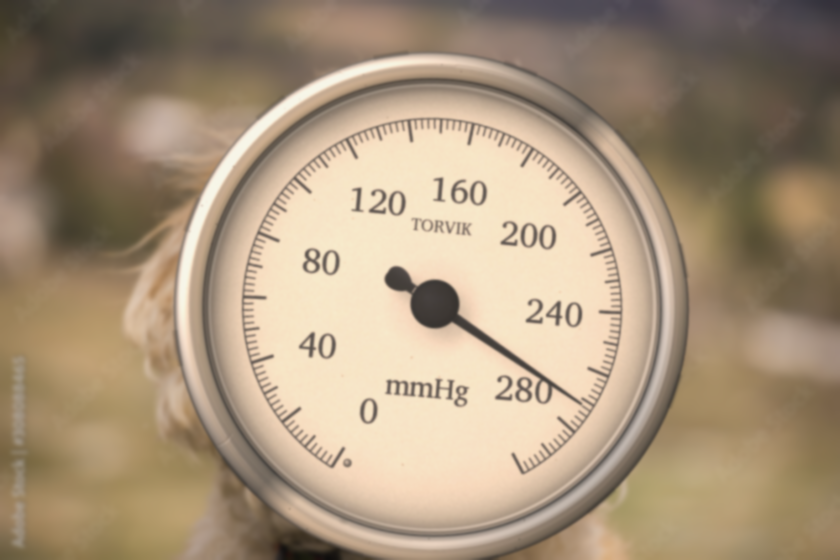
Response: 272 mmHg
